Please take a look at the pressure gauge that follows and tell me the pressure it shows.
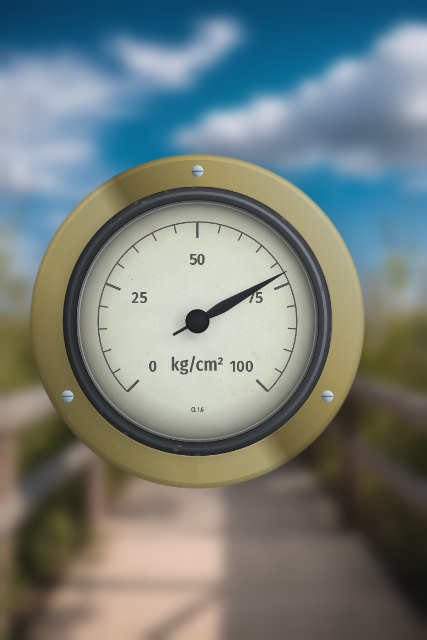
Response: 72.5 kg/cm²
